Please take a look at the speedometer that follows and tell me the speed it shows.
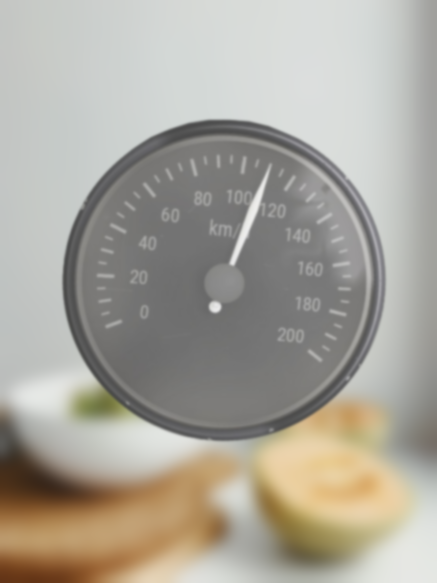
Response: 110 km/h
